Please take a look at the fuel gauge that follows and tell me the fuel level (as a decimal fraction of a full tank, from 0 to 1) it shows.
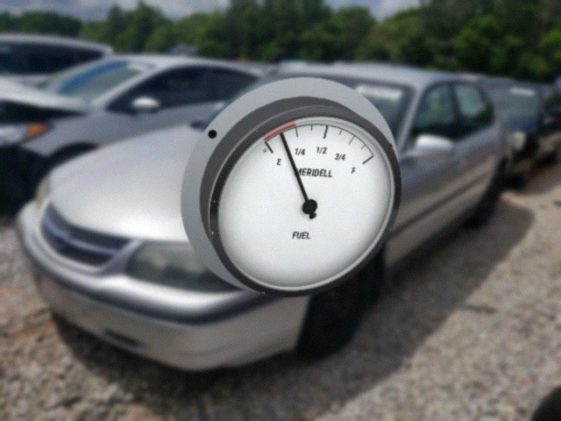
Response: 0.125
